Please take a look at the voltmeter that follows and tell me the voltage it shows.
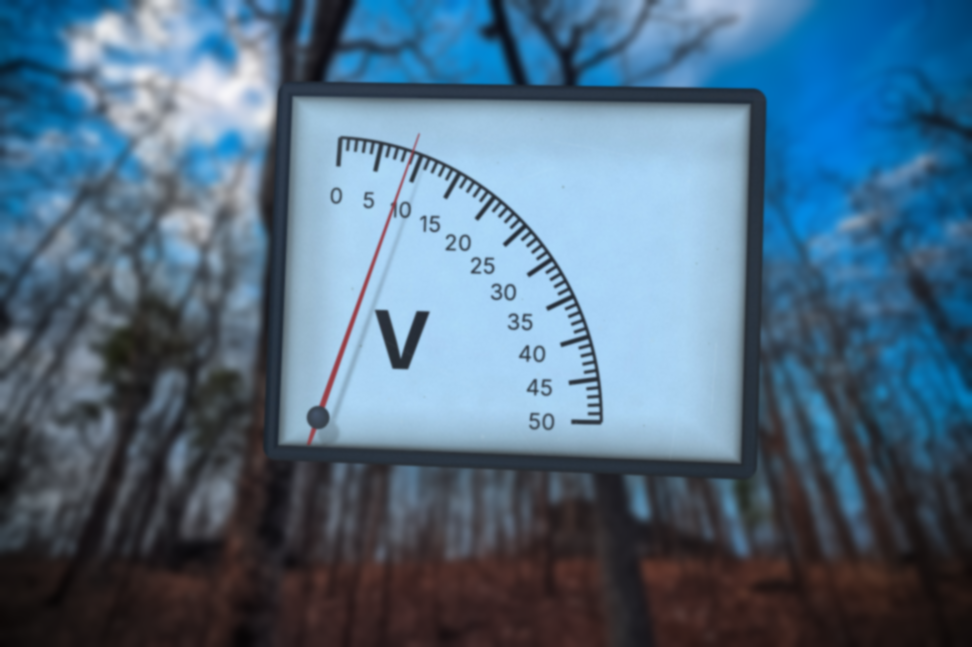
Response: 9 V
